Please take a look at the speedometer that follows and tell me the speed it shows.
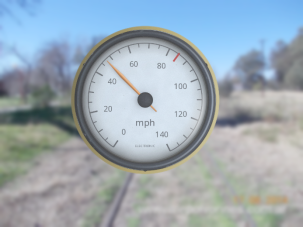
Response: 47.5 mph
